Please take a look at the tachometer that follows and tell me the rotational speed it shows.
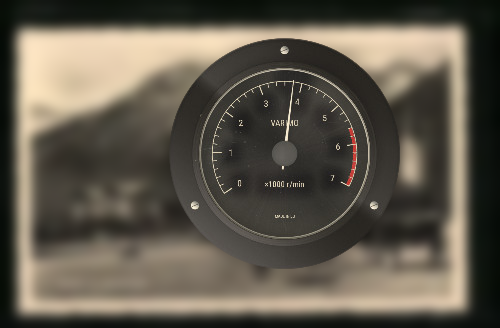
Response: 3800 rpm
